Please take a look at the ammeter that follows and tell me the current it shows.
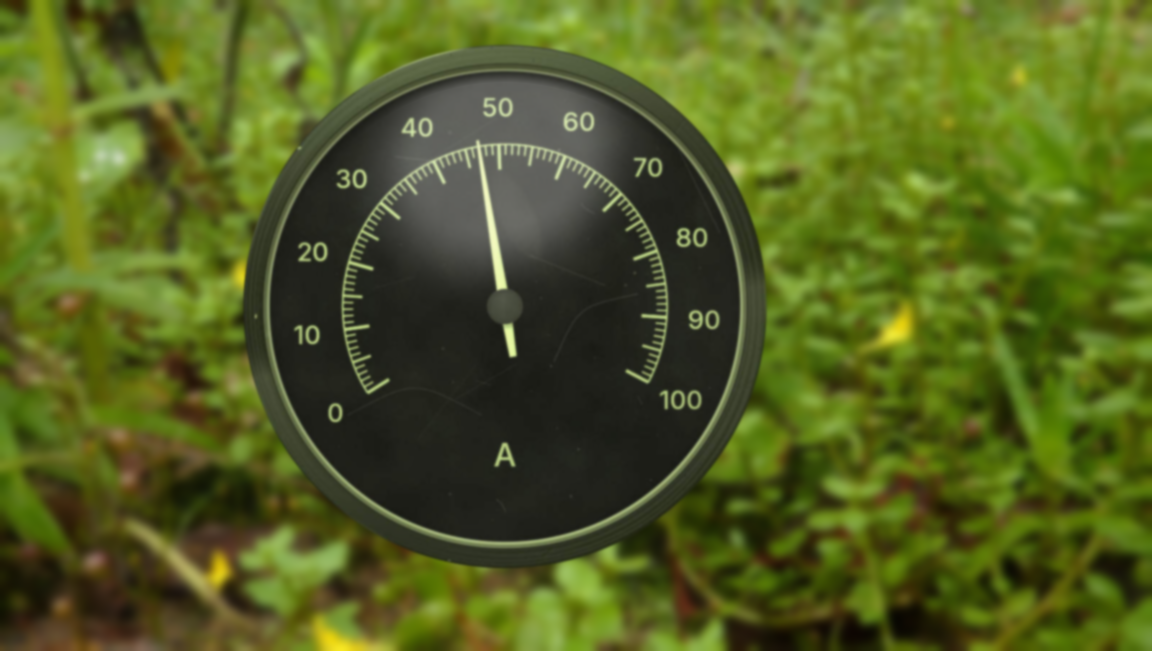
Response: 47 A
